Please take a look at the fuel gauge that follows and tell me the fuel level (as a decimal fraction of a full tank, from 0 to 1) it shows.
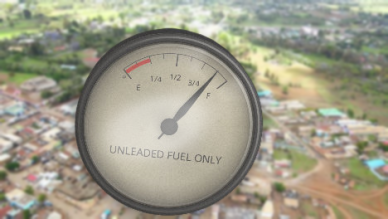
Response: 0.875
